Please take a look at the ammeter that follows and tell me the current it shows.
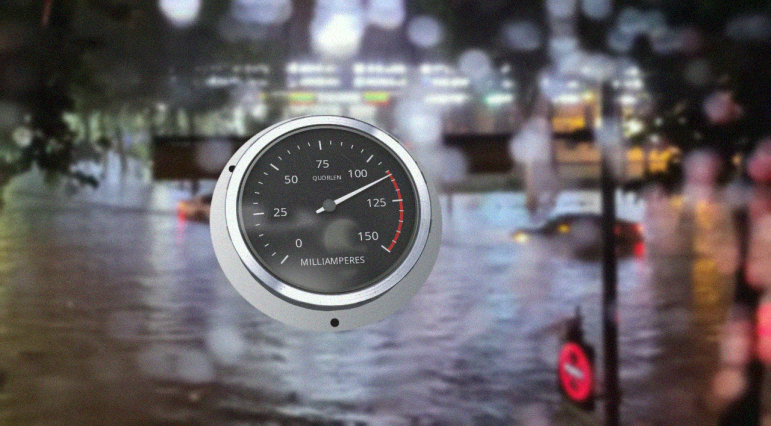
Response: 112.5 mA
